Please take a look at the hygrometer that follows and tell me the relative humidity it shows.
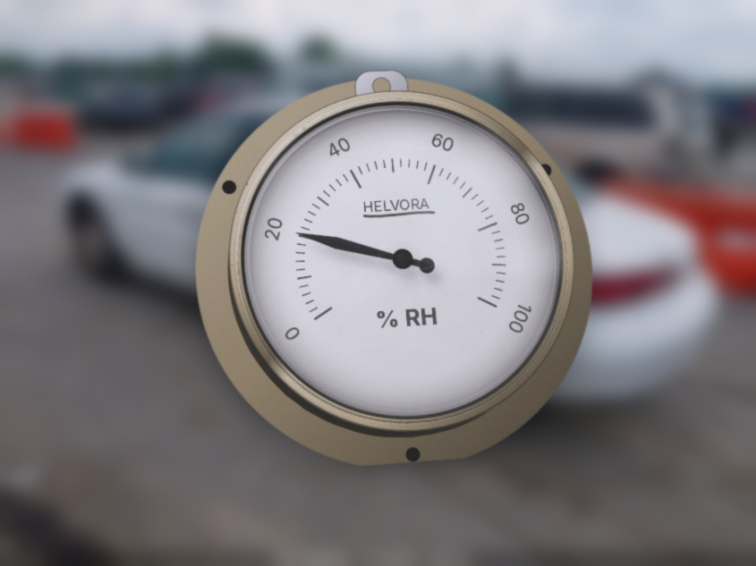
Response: 20 %
